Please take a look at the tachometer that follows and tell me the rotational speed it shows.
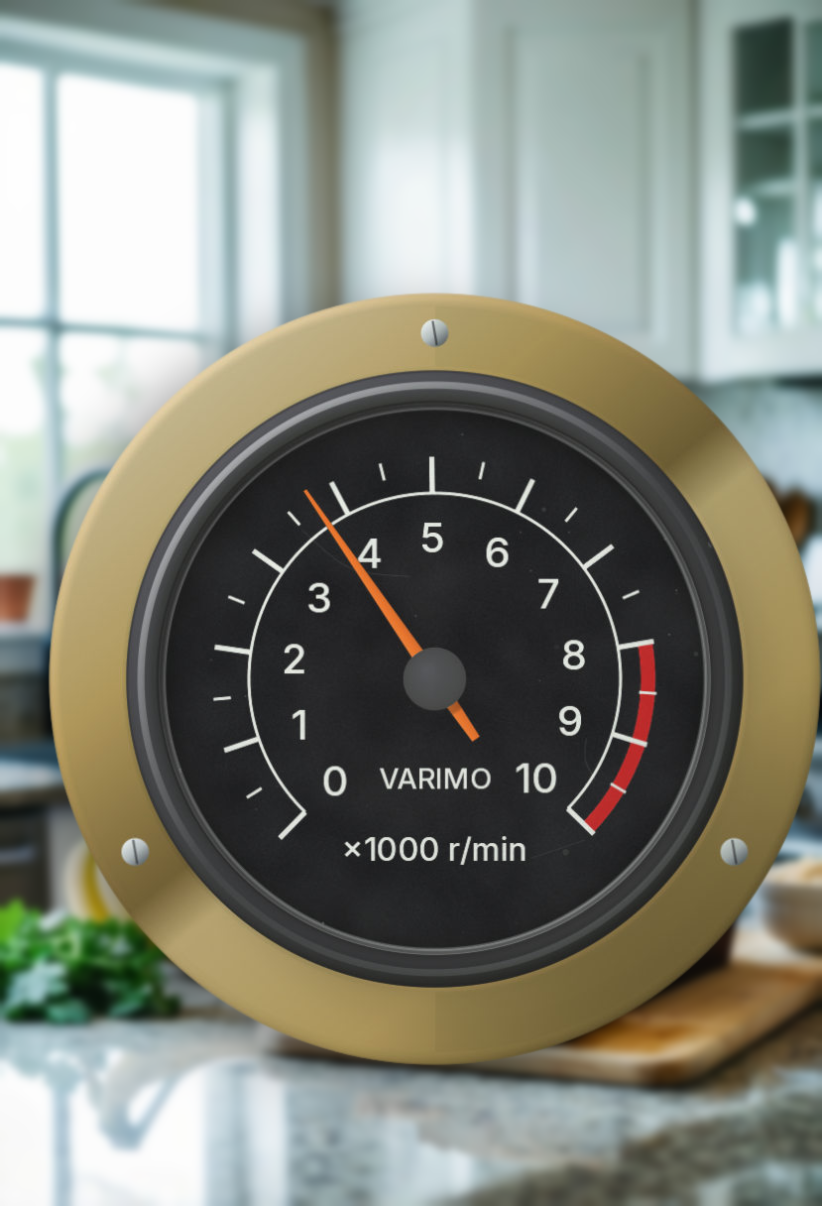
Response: 3750 rpm
